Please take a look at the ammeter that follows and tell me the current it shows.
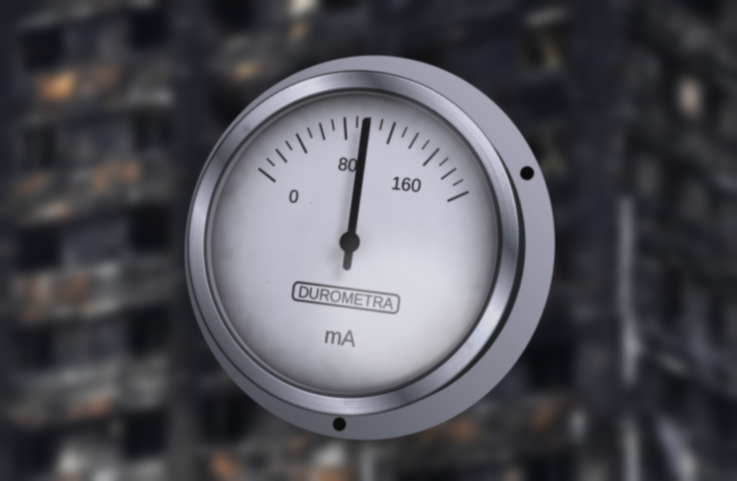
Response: 100 mA
